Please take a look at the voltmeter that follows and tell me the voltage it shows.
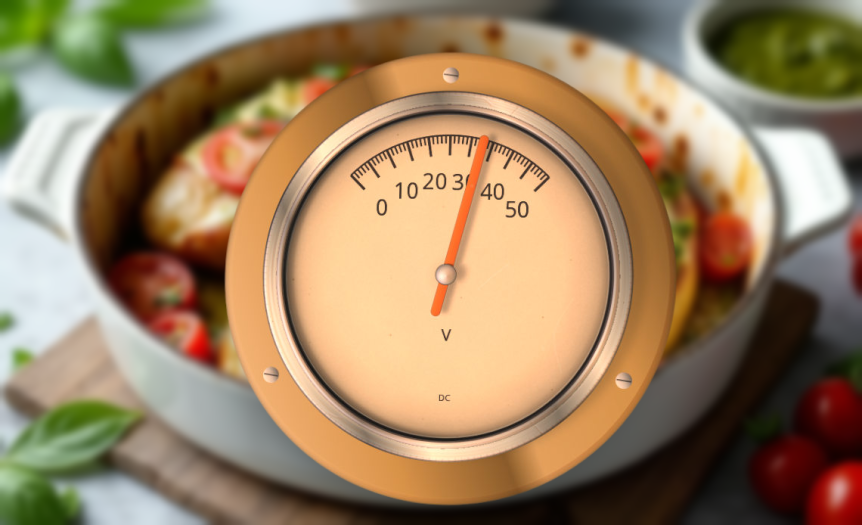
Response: 33 V
